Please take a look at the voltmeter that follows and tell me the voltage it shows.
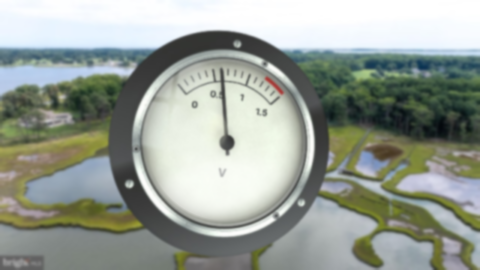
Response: 0.6 V
